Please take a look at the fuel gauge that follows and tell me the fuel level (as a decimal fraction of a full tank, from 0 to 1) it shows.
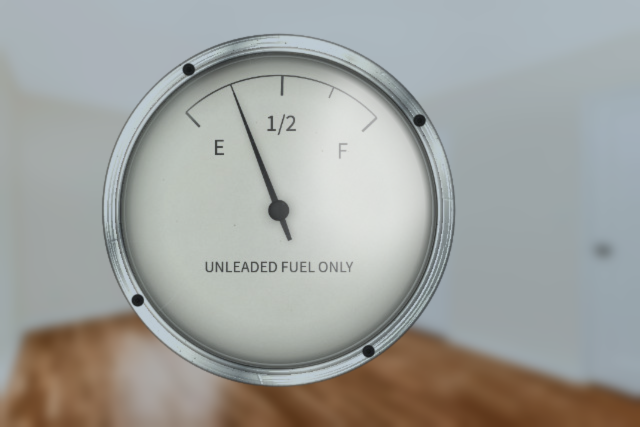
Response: 0.25
